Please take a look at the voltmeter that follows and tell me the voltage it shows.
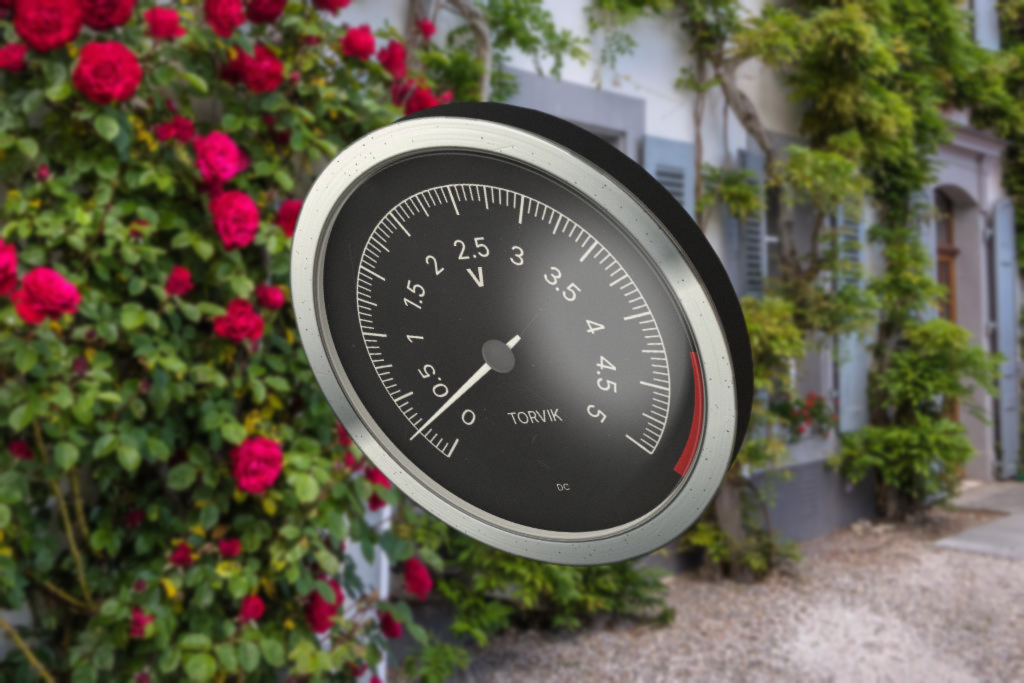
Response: 0.25 V
